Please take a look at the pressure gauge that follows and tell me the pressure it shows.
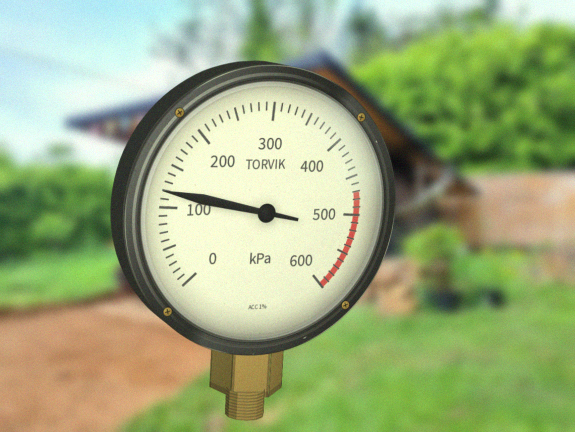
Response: 120 kPa
